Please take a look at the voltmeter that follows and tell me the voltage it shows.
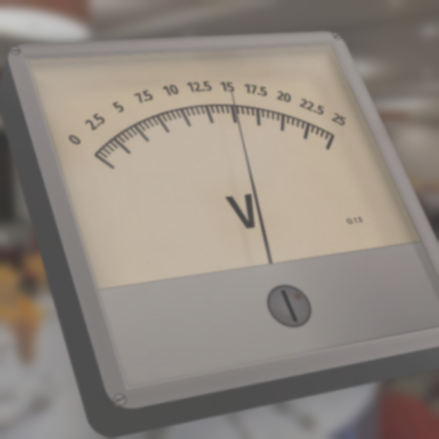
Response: 15 V
